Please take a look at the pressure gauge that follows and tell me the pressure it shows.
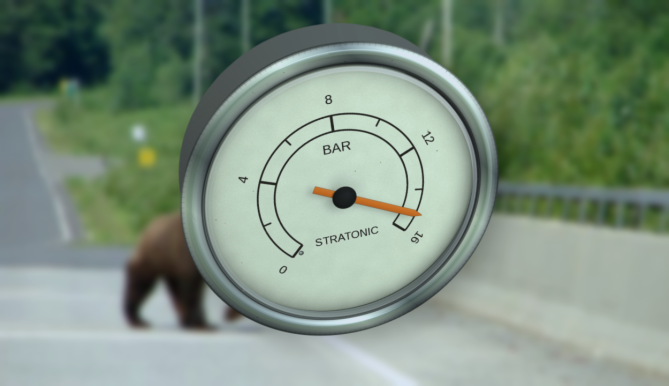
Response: 15 bar
